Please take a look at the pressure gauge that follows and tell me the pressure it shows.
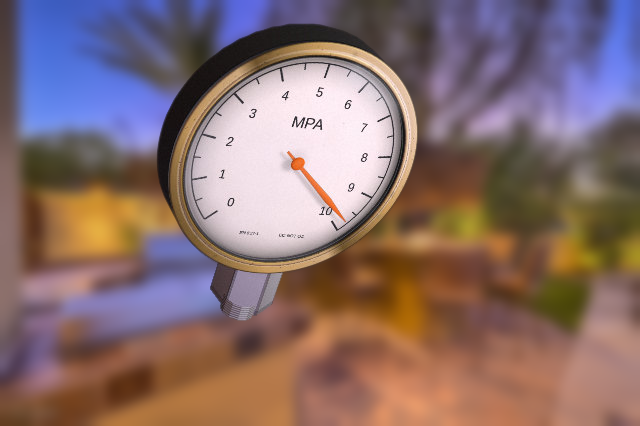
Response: 9.75 MPa
